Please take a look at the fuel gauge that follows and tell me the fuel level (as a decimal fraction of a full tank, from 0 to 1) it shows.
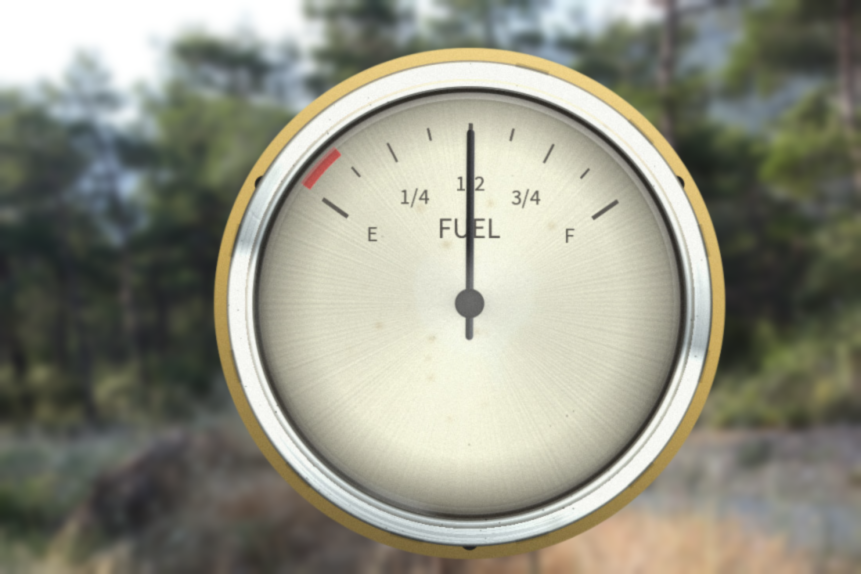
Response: 0.5
